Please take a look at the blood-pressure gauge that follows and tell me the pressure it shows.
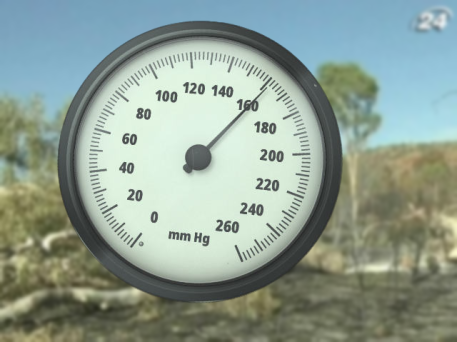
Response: 162 mmHg
